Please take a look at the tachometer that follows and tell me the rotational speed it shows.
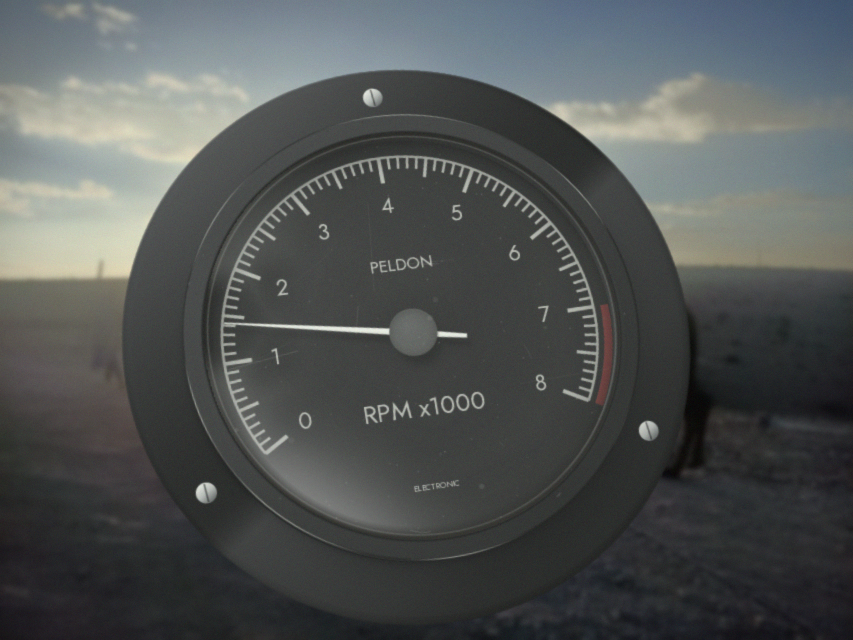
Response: 1400 rpm
